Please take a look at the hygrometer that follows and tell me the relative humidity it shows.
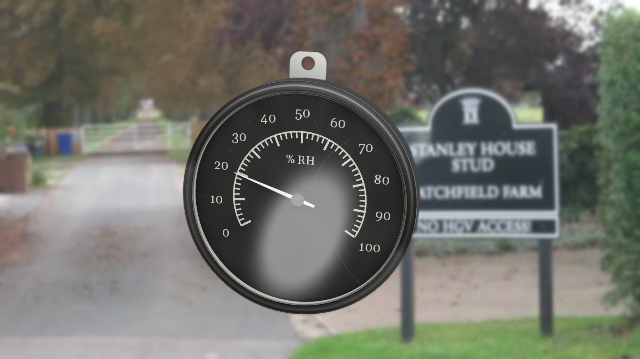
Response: 20 %
